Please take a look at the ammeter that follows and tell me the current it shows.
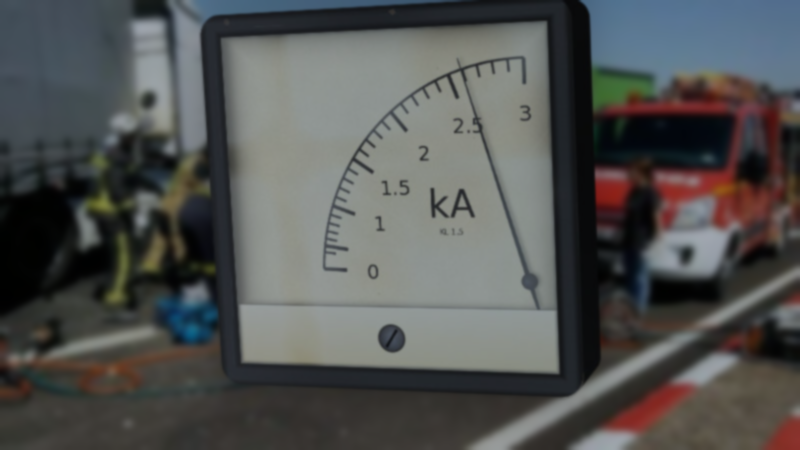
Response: 2.6 kA
